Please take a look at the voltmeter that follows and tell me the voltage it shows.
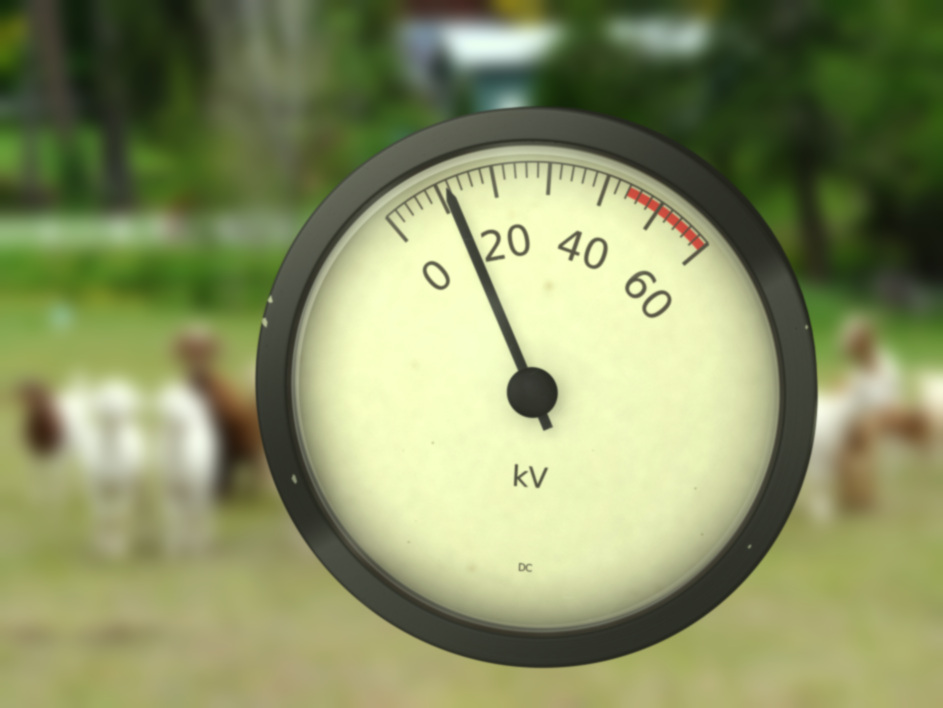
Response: 12 kV
